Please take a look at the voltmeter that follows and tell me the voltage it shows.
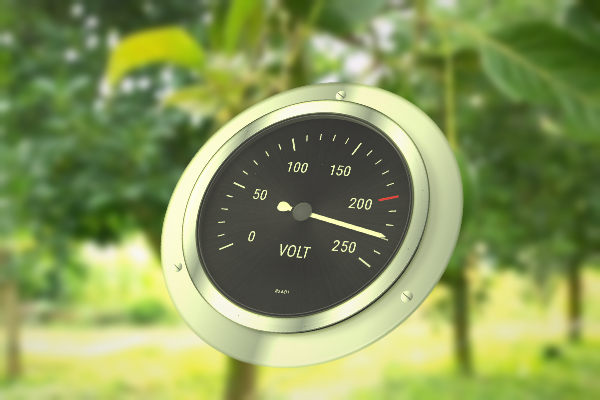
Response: 230 V
